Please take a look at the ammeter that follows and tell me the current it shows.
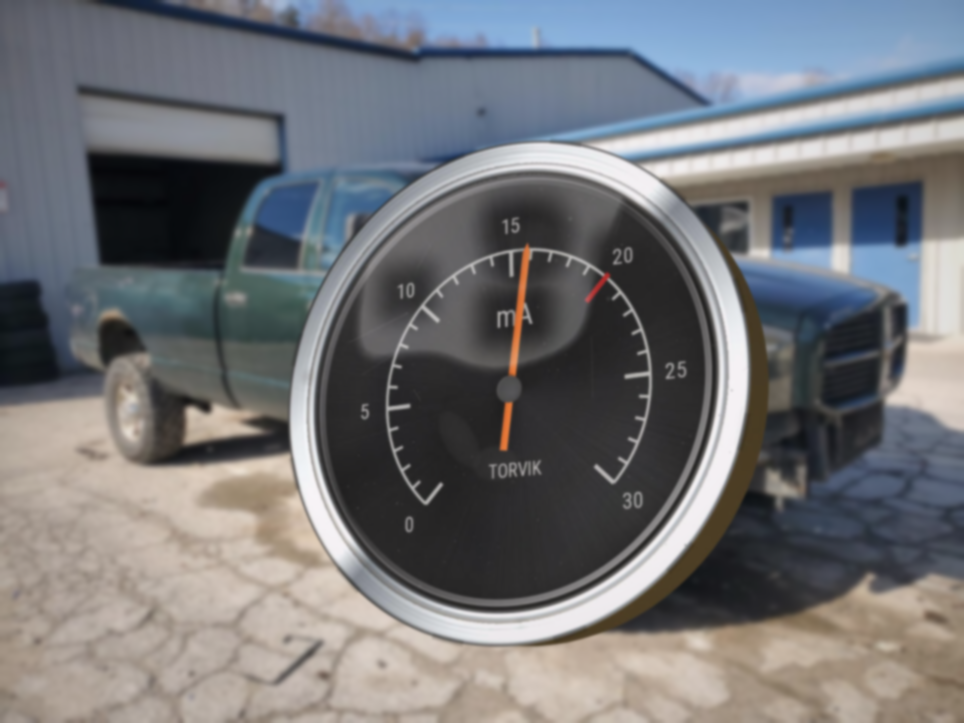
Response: 16 mA
